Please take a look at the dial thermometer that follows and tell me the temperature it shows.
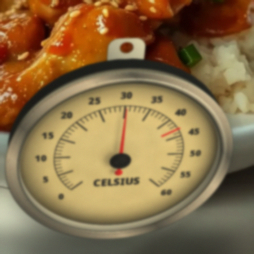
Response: 30 °C
